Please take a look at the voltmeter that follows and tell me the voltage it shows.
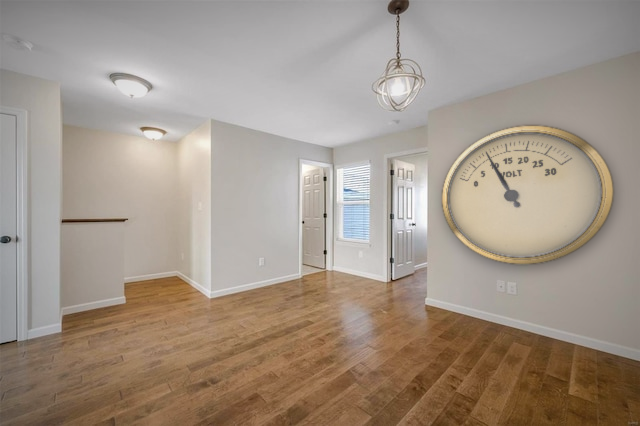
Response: 10 V
